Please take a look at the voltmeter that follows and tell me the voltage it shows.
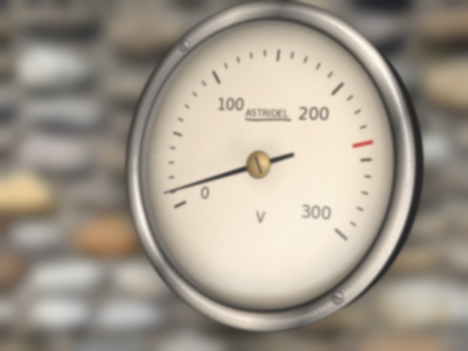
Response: 10 V
